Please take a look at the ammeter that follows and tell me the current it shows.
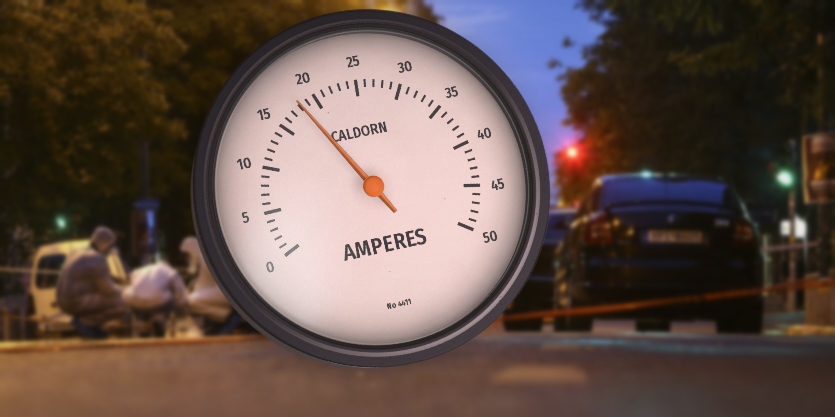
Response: 18 A
